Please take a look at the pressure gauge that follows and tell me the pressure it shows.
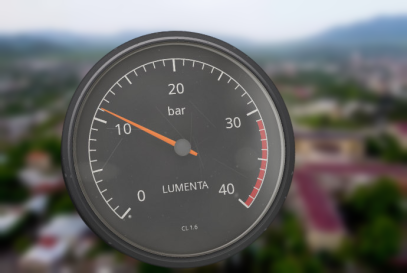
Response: 11 bar
